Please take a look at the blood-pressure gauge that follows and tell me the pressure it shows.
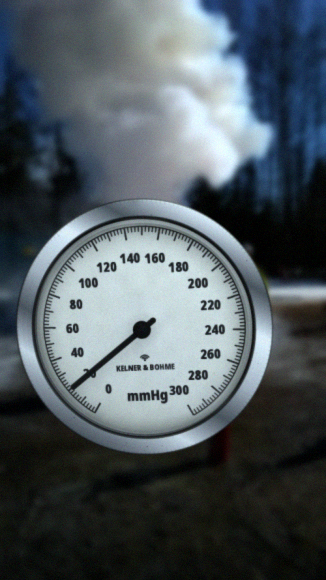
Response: 20 mmHg
